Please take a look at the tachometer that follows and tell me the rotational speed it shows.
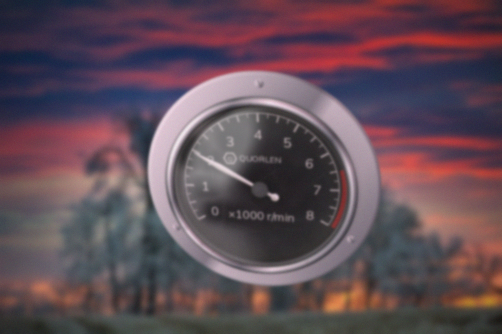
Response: 2000 rpm
